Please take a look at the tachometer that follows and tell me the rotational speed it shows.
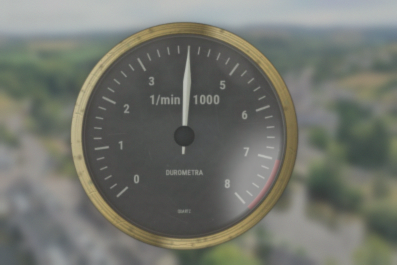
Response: 4000 rpm
